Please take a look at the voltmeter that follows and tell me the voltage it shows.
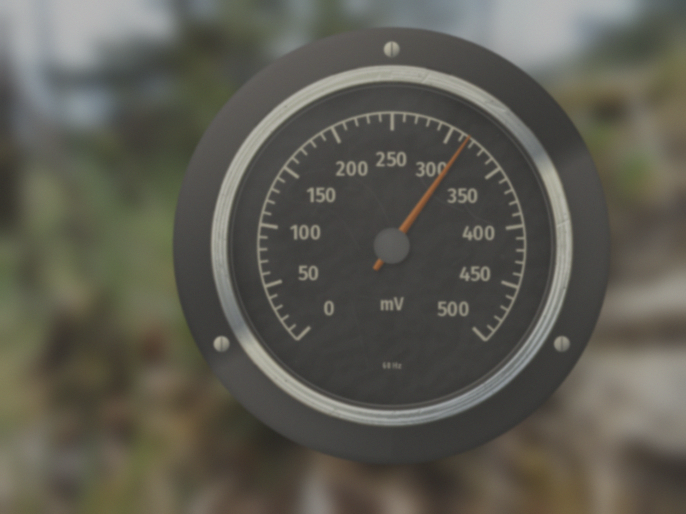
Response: 315 mV
